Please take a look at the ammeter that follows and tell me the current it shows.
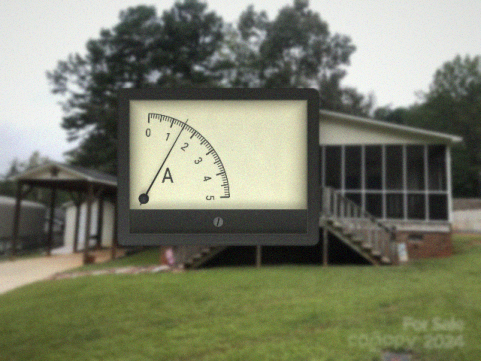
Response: 1.5 A
